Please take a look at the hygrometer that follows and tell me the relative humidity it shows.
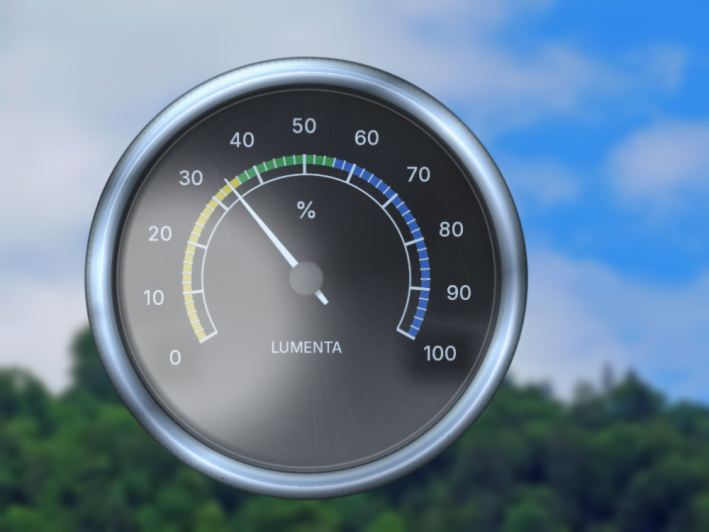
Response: 34 %
